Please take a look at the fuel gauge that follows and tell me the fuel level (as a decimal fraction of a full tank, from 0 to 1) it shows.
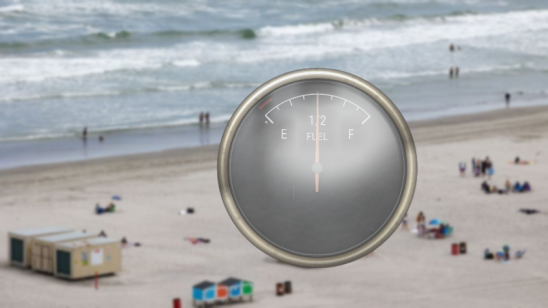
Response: 0.5
